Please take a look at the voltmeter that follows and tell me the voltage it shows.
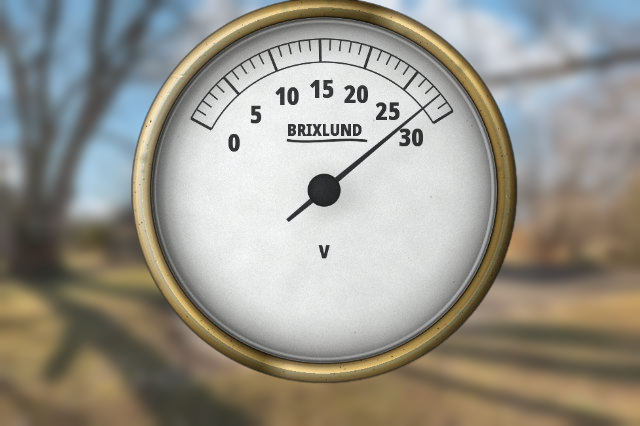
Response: 28 V
